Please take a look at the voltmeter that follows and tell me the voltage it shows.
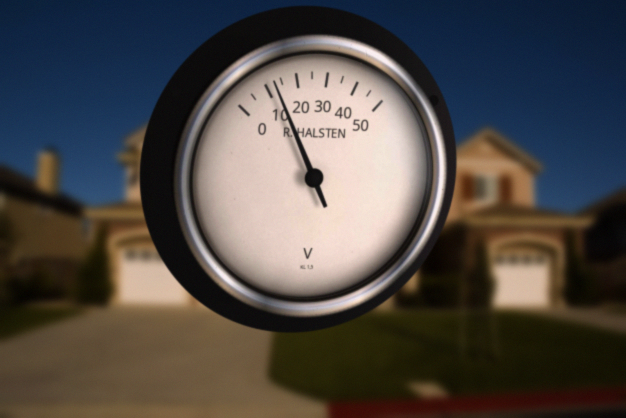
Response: 12.5 V
